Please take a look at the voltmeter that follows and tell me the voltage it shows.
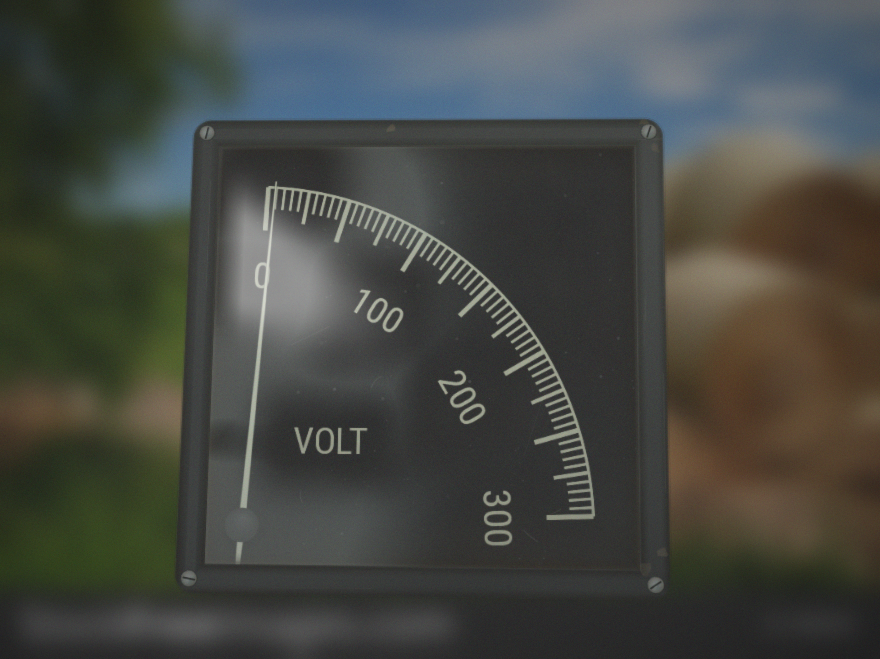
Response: 5 V
